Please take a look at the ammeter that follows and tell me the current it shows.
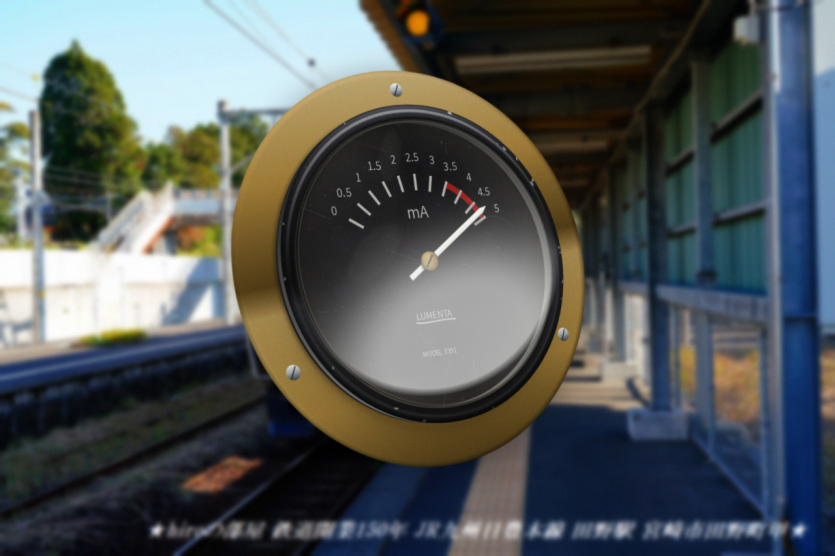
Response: 4.75 mA
